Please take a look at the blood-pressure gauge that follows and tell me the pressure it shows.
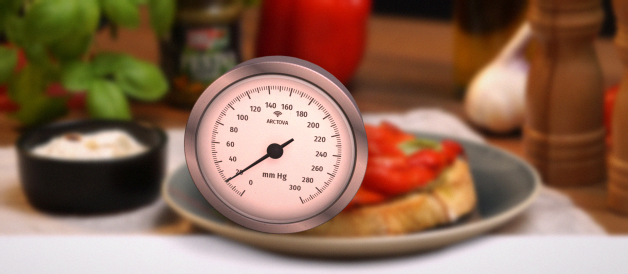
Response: 20 mmHg
